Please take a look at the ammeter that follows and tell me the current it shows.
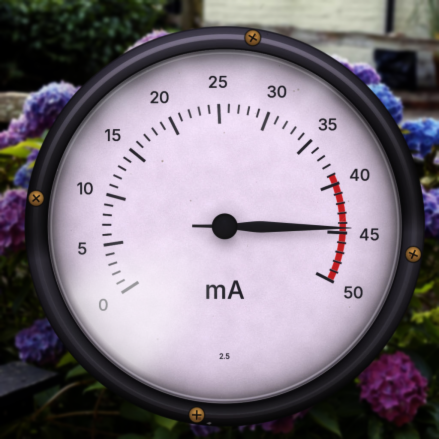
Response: 44.5 mA
